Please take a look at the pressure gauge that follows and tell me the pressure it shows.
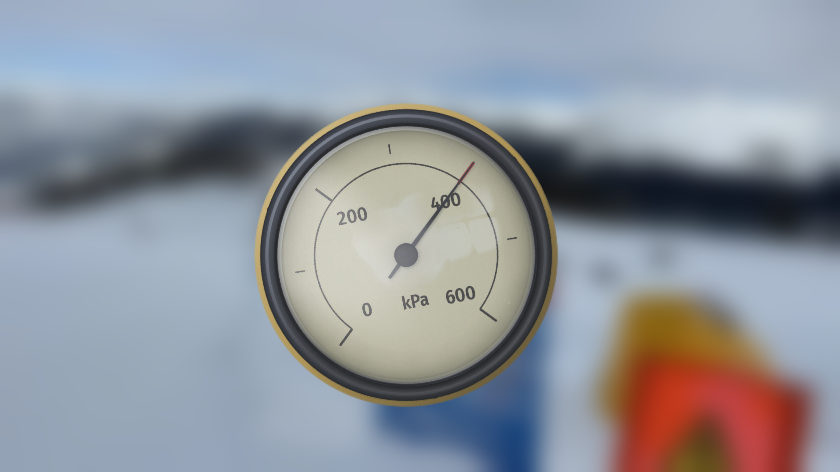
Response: 400 kPa
